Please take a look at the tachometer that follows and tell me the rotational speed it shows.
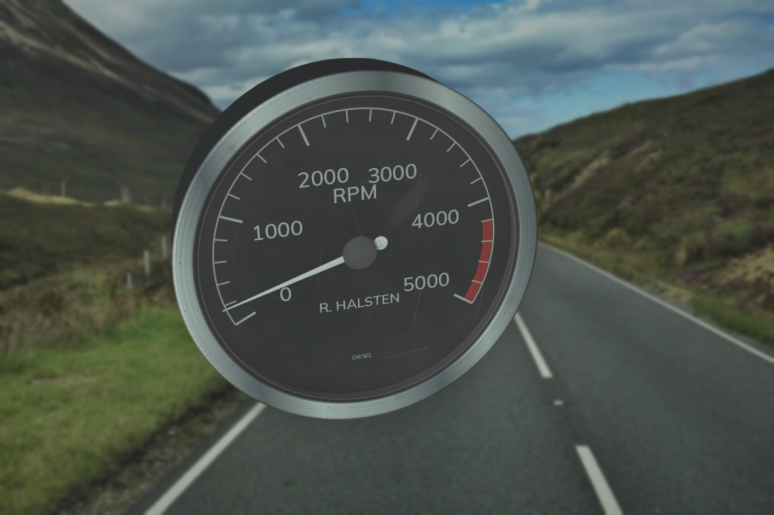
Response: 200 rpm
